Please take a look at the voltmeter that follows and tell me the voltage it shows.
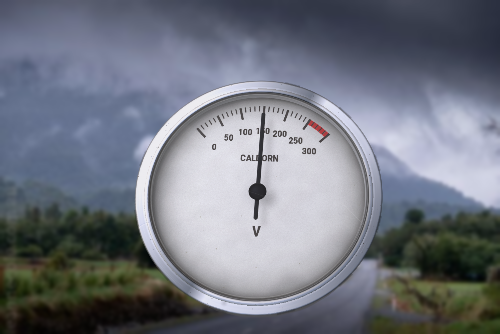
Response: 150 V
